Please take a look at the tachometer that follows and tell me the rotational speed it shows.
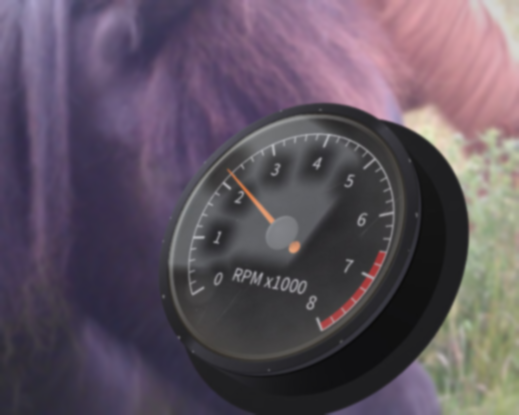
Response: 2200 rpm
